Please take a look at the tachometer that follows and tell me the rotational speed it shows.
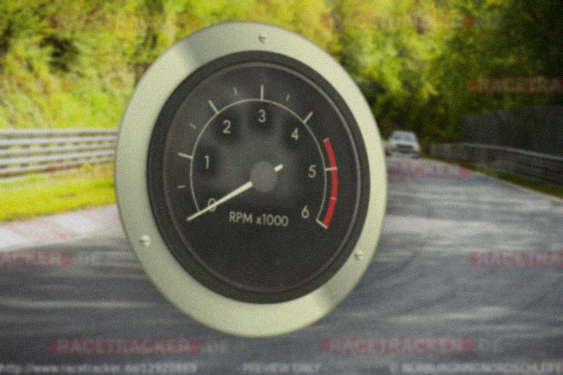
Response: 0 rpm
